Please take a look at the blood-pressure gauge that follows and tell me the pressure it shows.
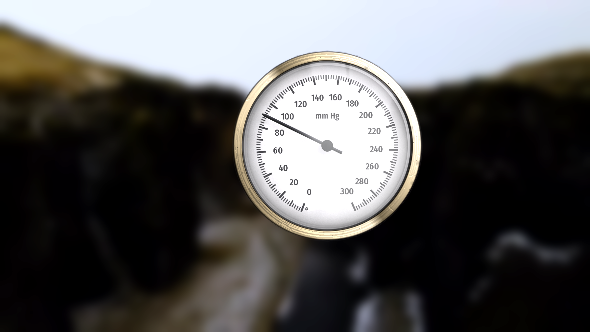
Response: 90 mmHg
